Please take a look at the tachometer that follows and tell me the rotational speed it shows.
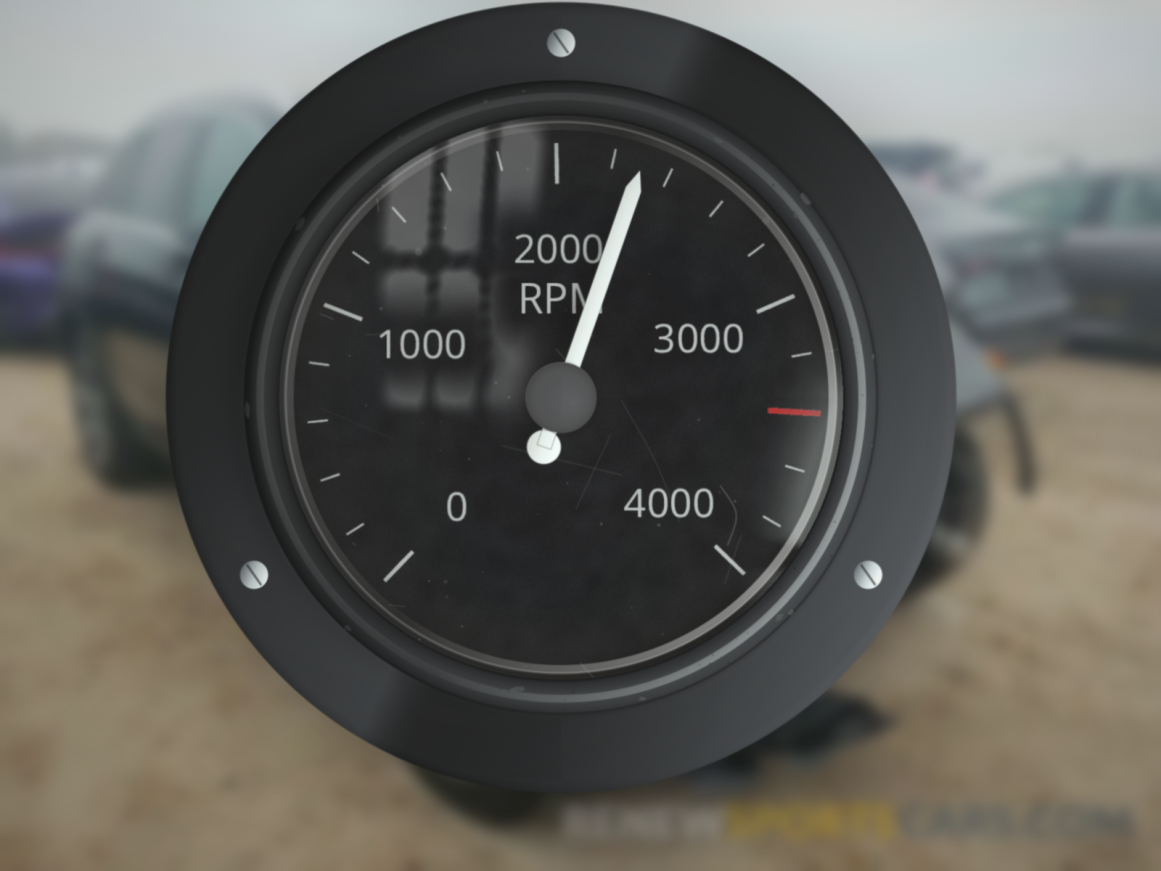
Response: 2300 rpm
